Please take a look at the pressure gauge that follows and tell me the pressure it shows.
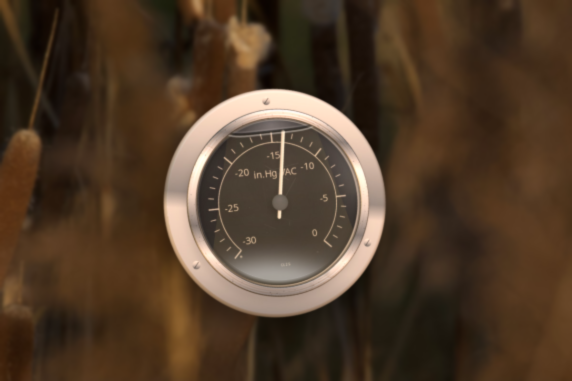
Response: -14 inHg
